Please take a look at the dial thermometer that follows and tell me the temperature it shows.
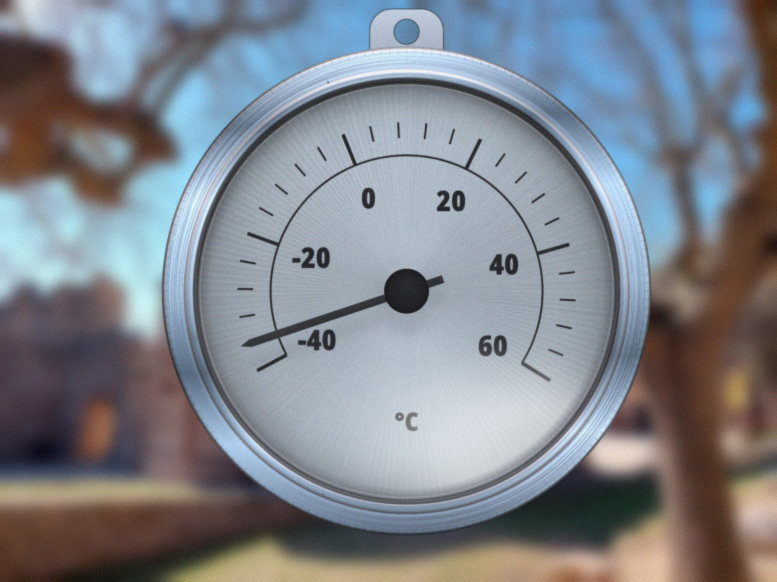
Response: -36 °C
